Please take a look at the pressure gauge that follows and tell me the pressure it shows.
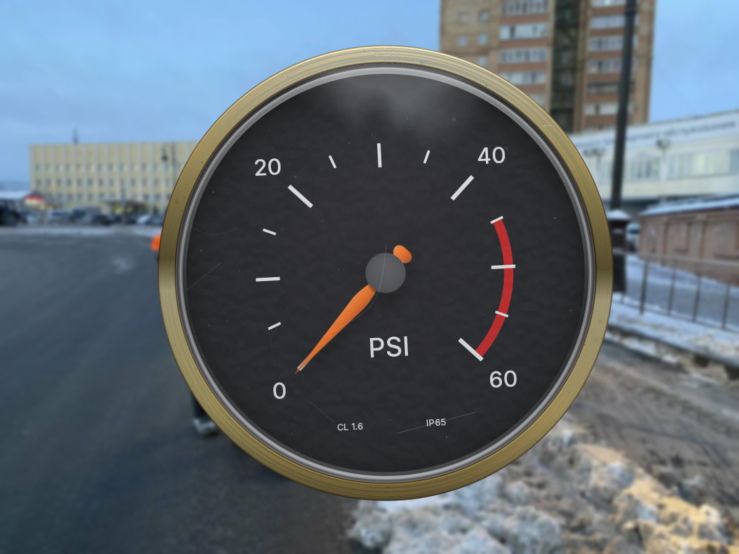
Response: 0 psi
